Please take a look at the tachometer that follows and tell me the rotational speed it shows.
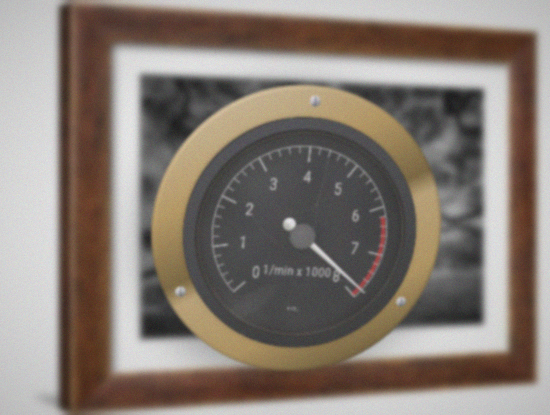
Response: 7800 rpm
